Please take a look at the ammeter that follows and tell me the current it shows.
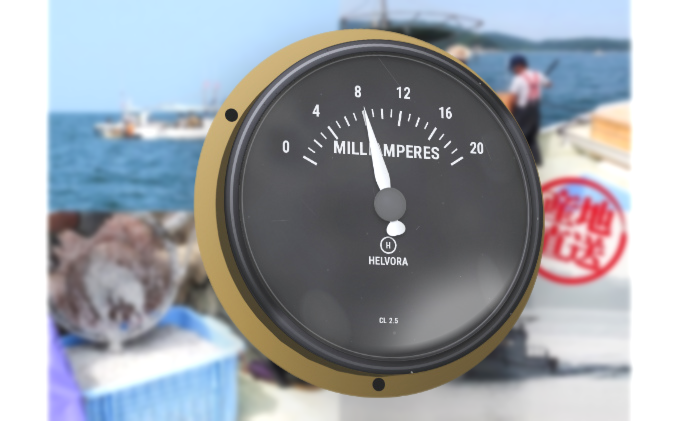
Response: 8 mA
